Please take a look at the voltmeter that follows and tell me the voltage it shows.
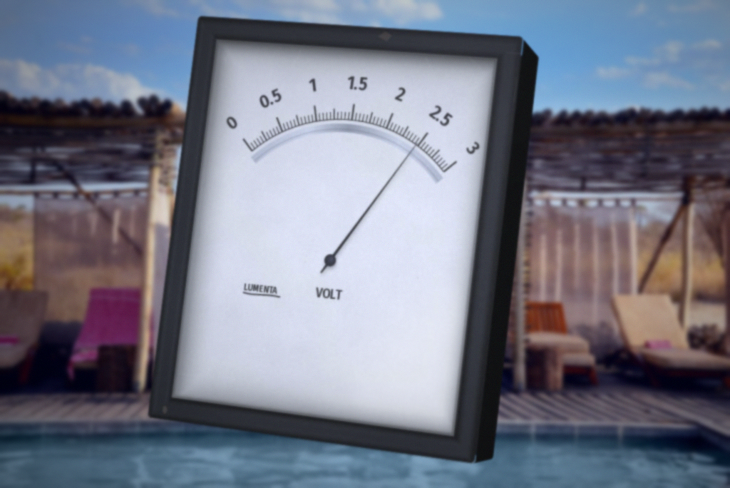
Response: 2.5 V
